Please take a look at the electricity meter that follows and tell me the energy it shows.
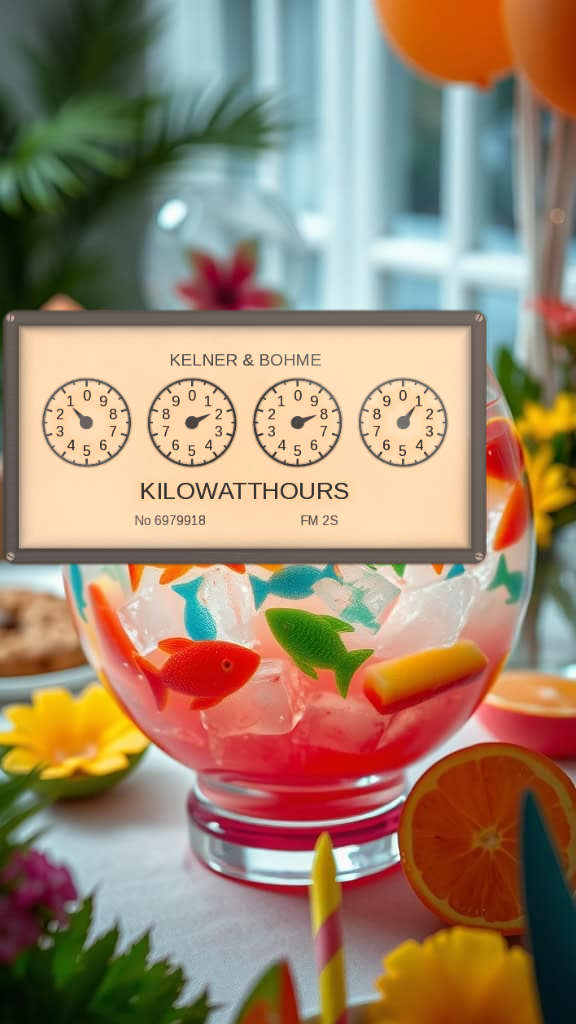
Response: 1181 kWh
